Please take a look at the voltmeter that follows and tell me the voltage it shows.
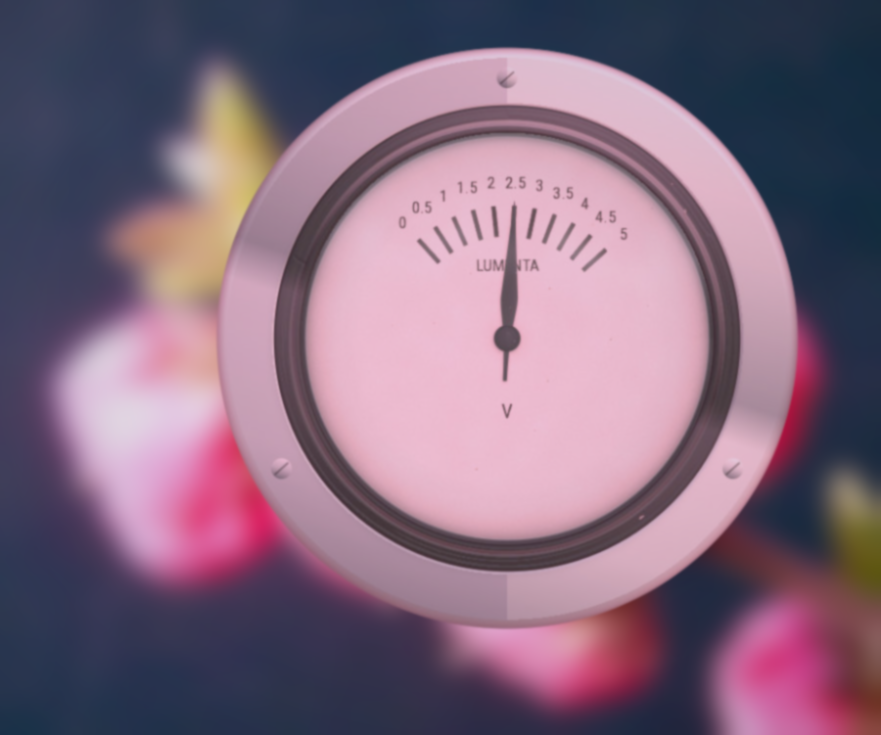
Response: 2.5 V
